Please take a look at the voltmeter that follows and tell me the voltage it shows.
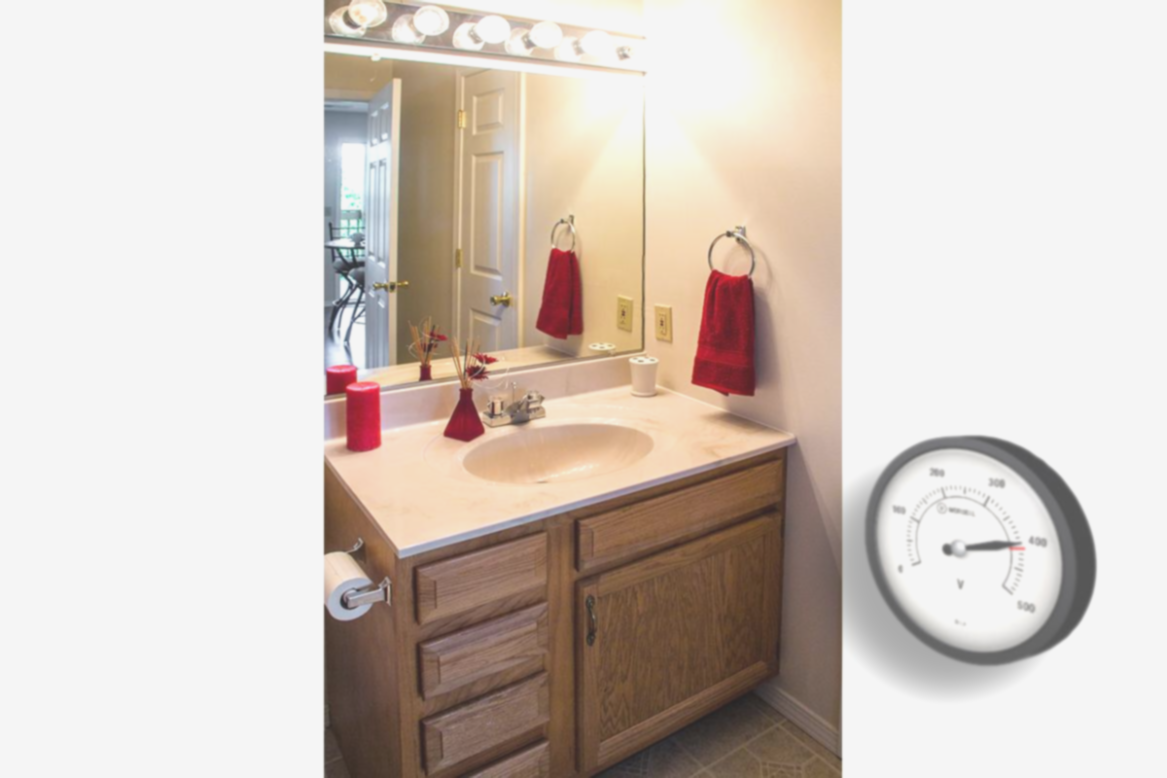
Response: 400 V
